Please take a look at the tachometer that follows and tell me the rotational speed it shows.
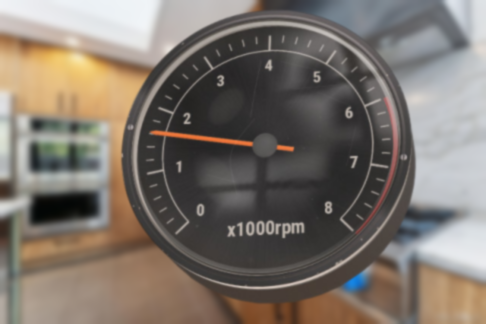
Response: 1600 rpm
